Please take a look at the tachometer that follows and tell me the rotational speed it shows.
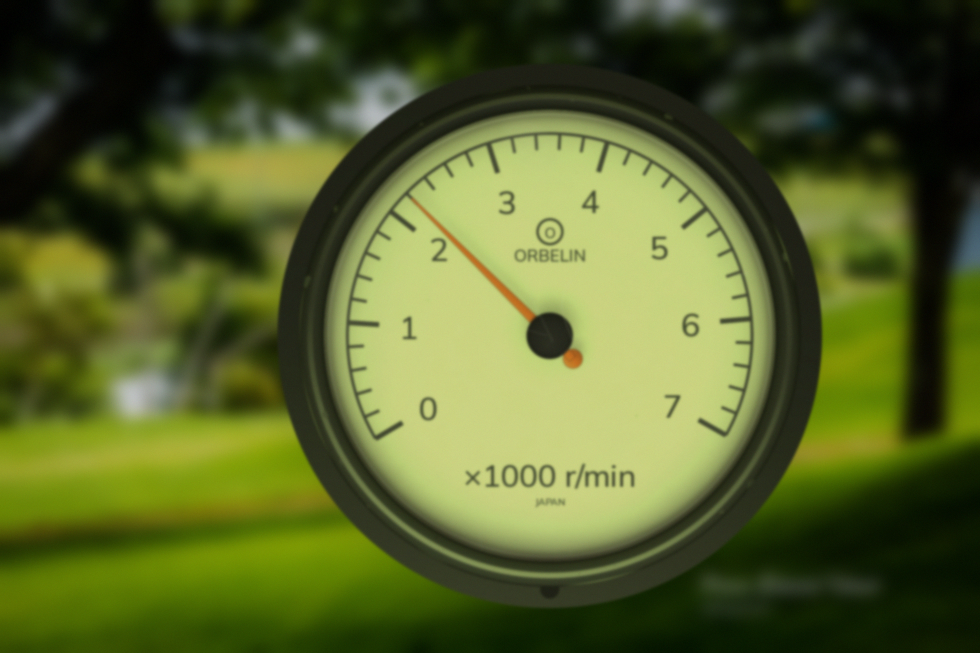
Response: 2200 rpm
